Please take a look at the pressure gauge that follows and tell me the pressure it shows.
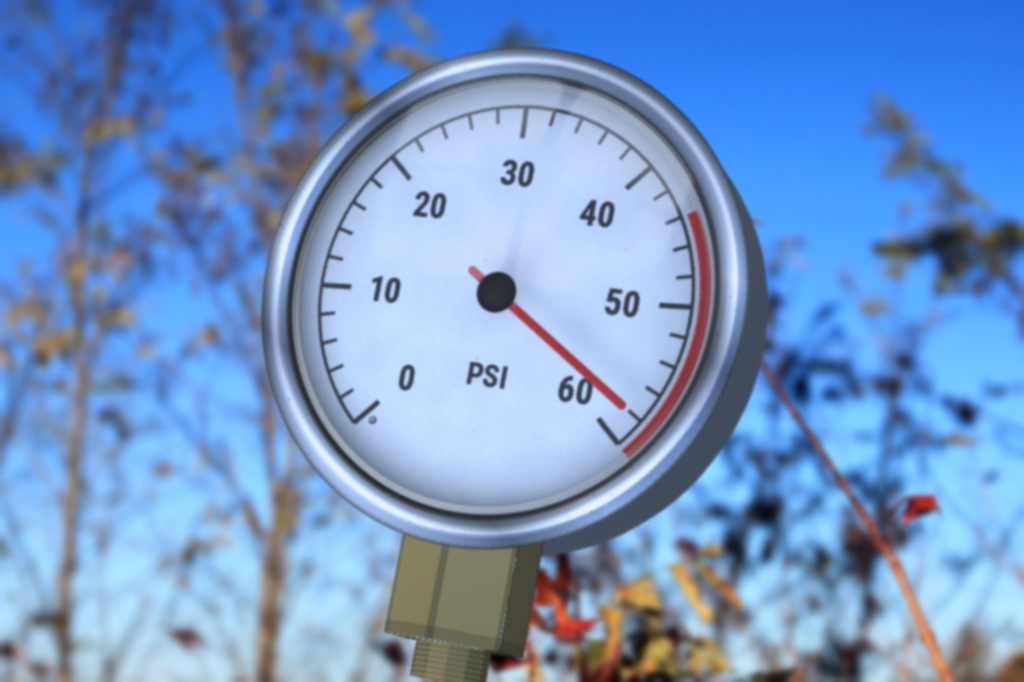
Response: 58 psi
